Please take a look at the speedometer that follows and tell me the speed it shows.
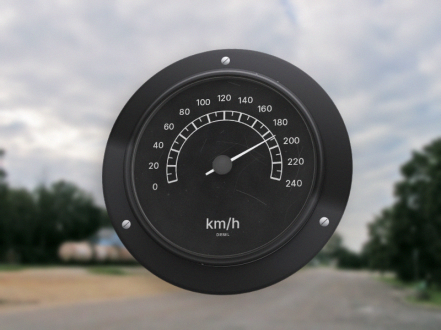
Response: 190 km/h
